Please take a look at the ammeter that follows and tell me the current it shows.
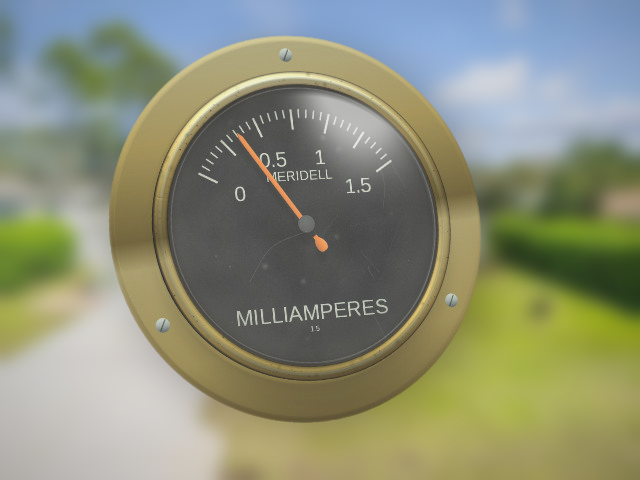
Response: 0.35 mA
